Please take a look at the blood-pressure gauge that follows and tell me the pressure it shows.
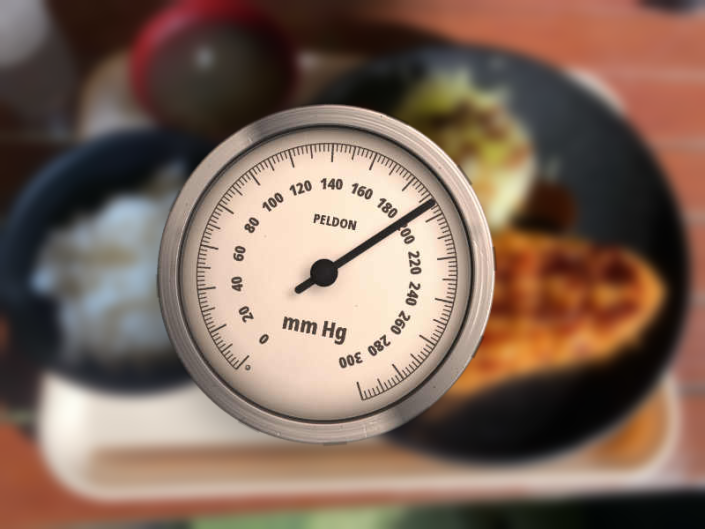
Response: 194 mmHg
